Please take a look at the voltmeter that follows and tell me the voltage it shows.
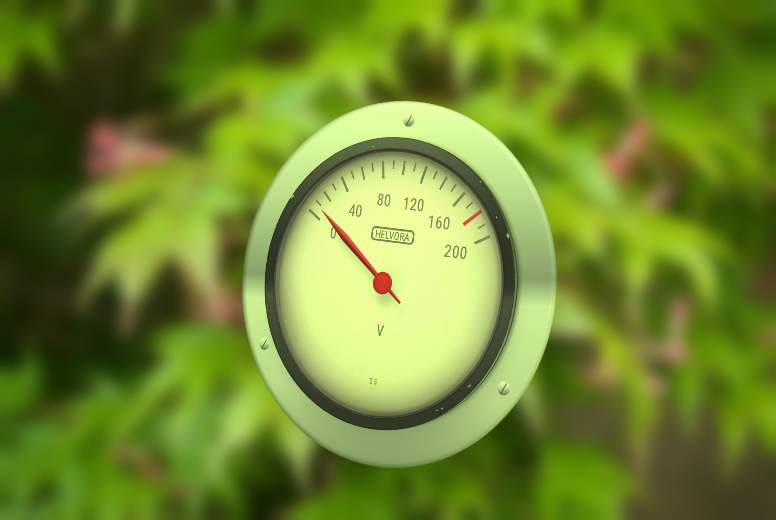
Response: 10 V
